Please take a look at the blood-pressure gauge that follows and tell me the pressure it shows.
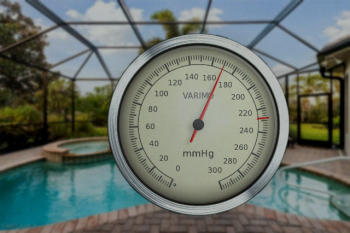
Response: 170 mmHg
